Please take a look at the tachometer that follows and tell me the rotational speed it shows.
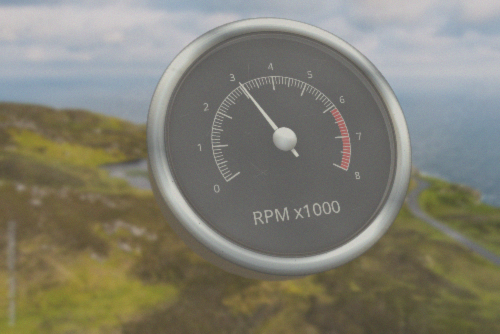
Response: 3000 rpm
